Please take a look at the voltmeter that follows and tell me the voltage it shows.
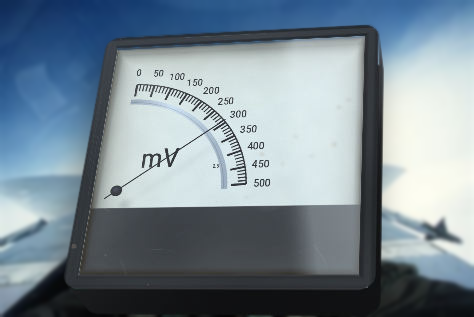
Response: 300 mV
